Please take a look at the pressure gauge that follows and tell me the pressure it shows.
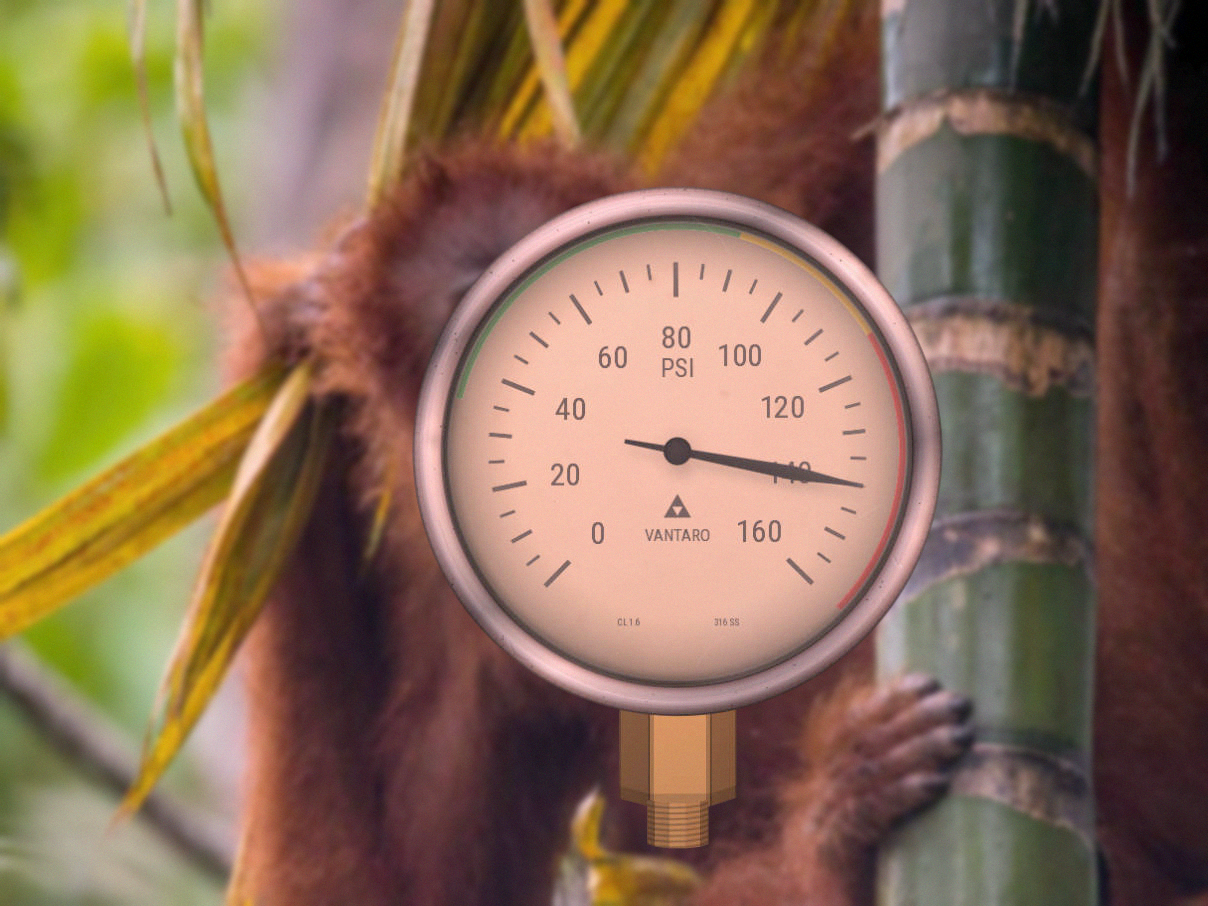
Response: 140 psi
